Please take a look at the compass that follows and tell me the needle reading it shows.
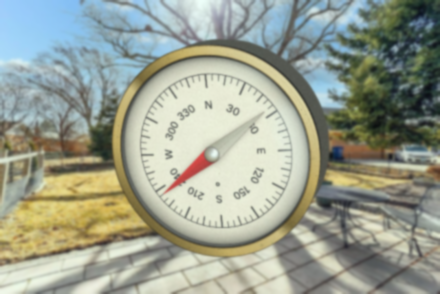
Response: 235 °
